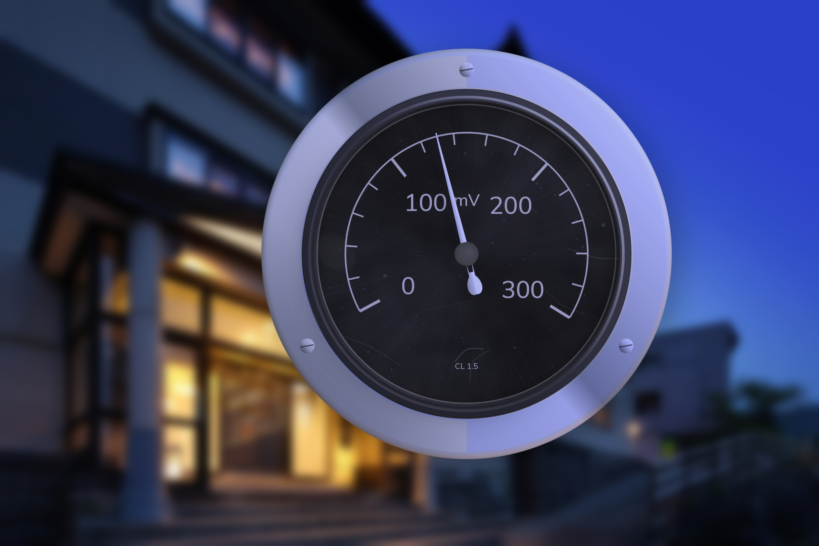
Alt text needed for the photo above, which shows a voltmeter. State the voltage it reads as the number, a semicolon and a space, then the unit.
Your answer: 130; mV
